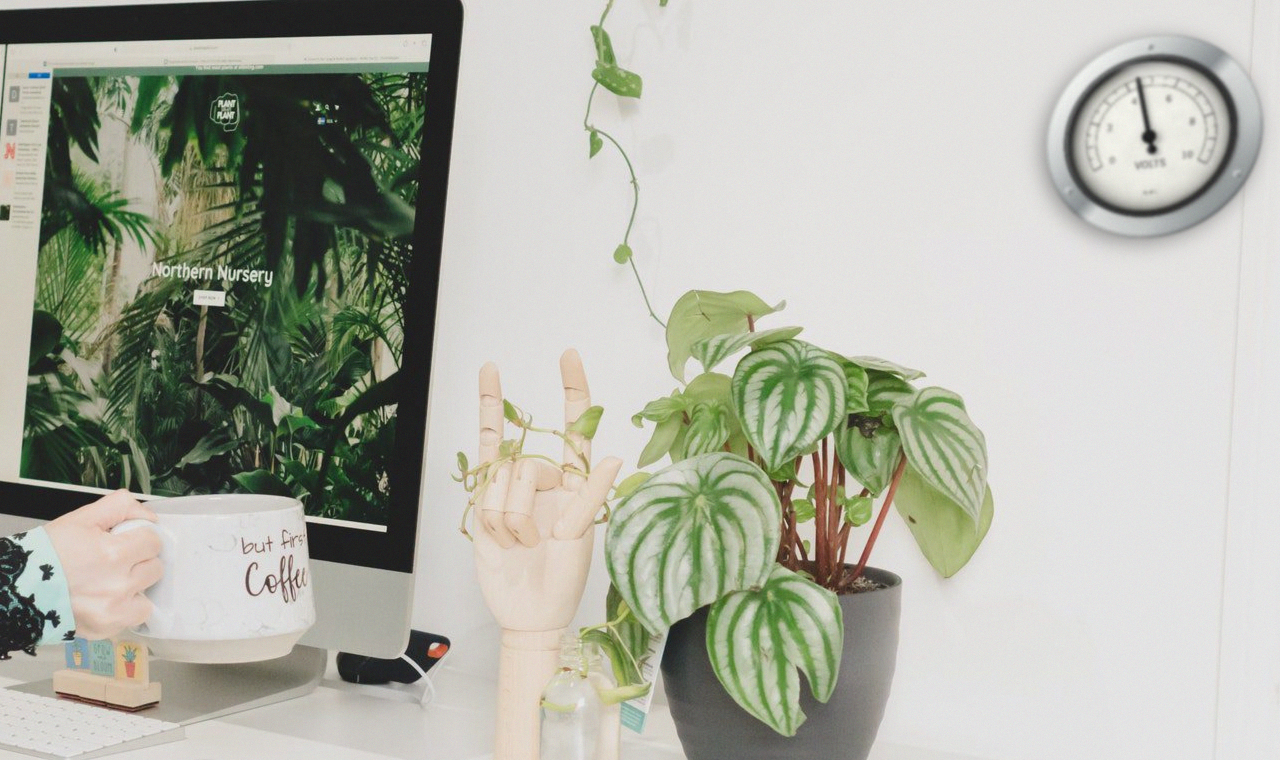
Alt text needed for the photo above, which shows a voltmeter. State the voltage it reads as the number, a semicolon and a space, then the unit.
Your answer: 4.5; V
